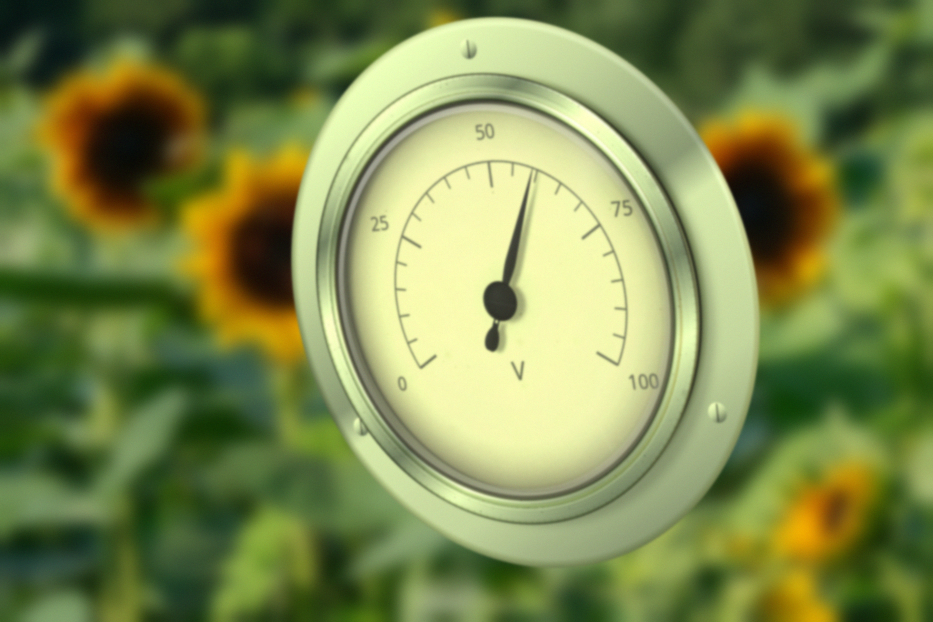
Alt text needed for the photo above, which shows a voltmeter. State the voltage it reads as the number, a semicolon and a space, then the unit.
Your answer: 60; V
